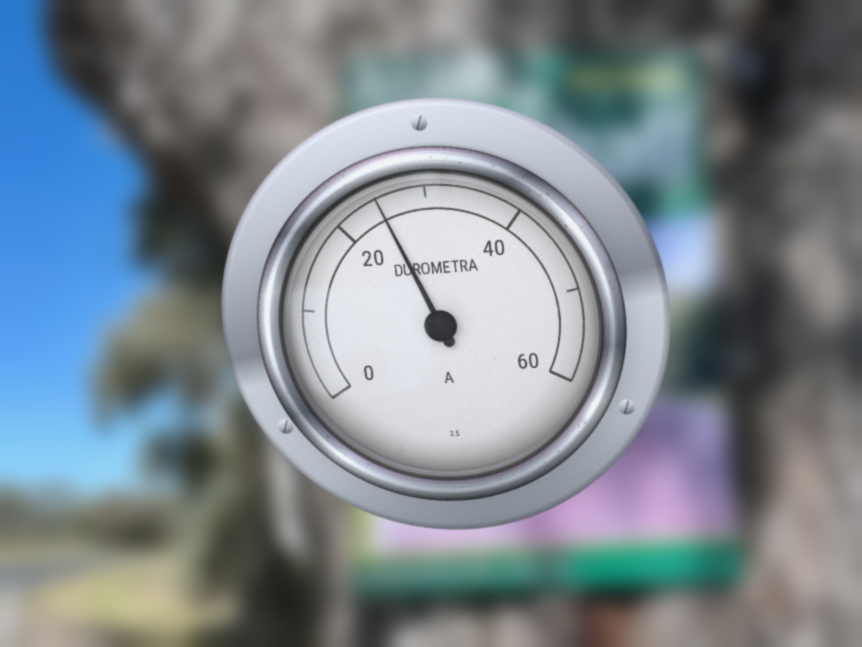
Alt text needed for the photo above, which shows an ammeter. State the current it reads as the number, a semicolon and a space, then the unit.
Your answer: 25; A
